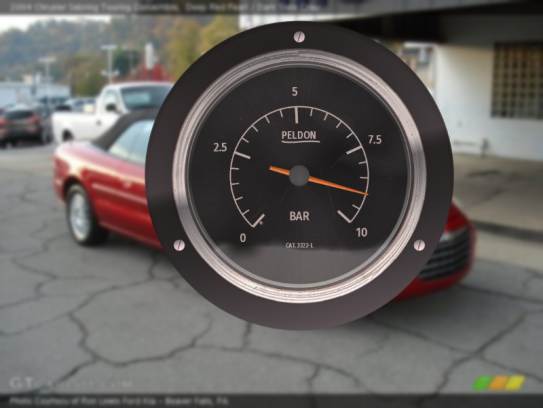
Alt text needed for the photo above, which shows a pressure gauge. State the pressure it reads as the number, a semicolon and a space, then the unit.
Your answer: 9; bar
